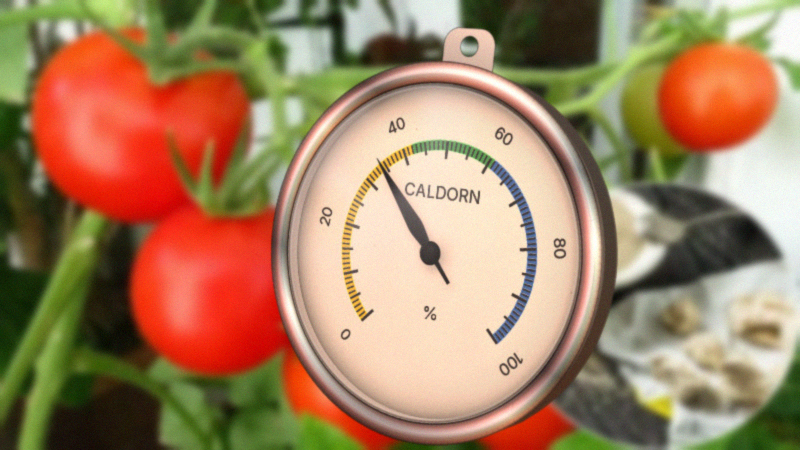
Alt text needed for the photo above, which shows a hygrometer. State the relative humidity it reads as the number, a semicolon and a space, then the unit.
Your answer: 35; %
